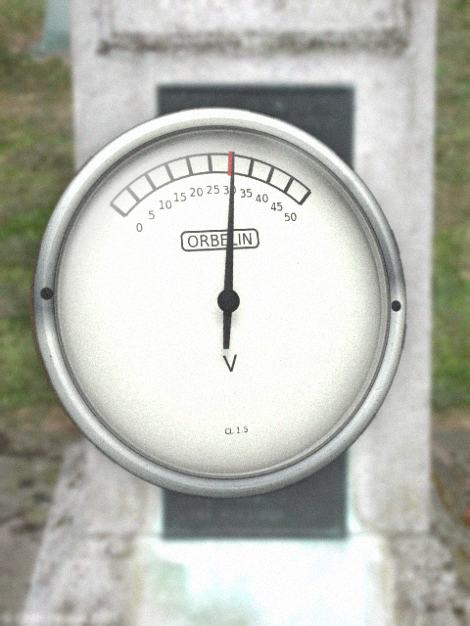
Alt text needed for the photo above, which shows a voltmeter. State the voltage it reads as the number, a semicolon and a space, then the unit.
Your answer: 30; V
